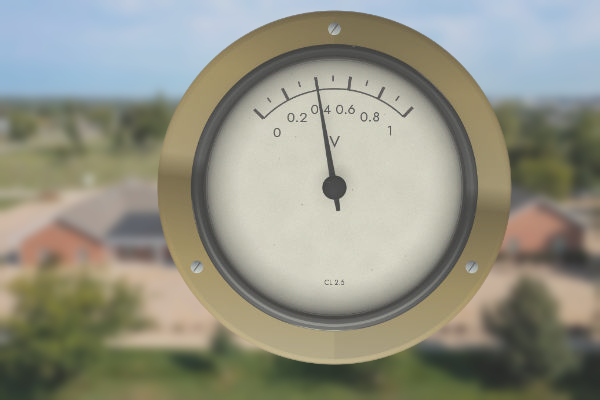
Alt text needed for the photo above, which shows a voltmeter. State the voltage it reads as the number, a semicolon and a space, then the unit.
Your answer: 0.4; V
